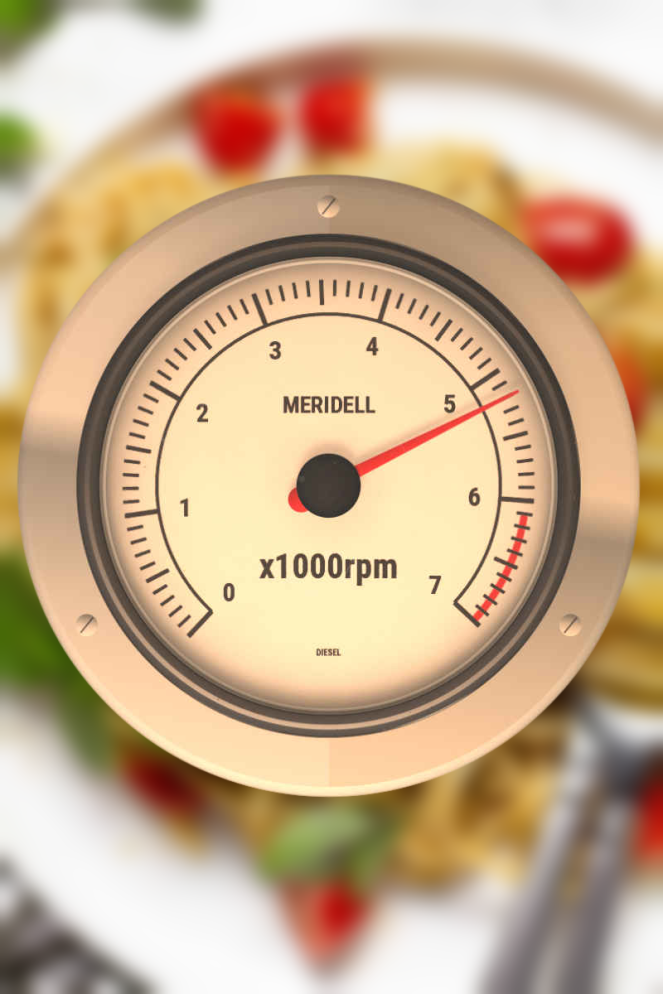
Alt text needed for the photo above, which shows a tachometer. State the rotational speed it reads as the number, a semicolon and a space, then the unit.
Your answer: 5200; rpm
